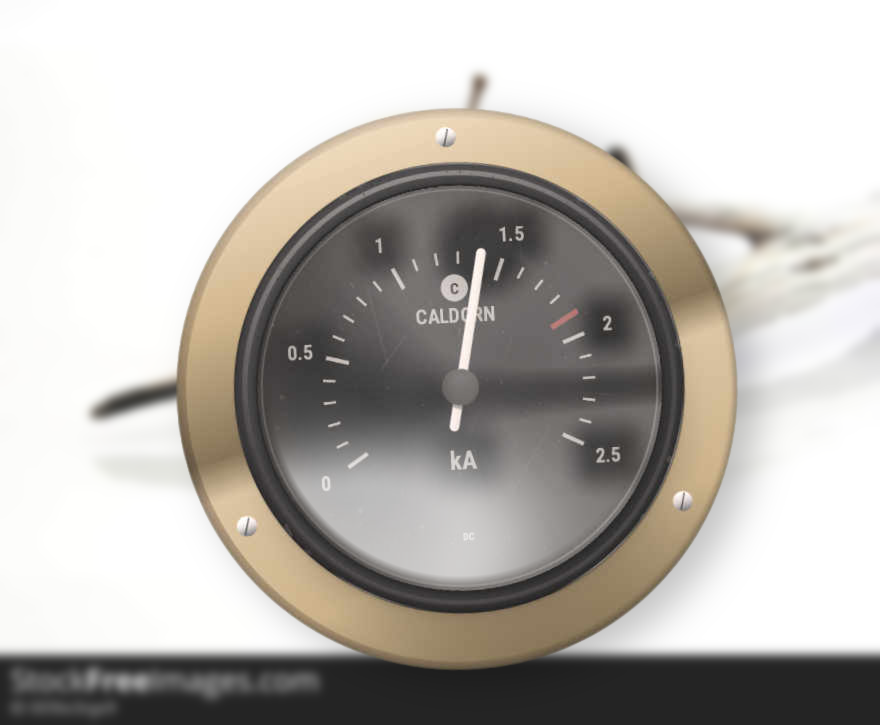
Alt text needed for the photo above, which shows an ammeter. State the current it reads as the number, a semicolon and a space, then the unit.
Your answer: 1.4; kA
